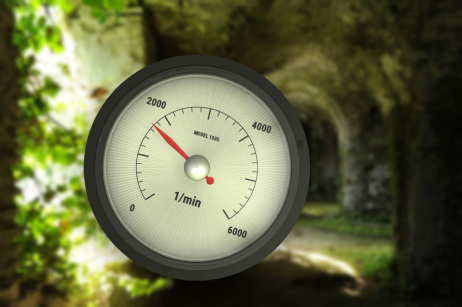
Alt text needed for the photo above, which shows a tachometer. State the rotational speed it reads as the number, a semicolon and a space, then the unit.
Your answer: 1700; rpm
